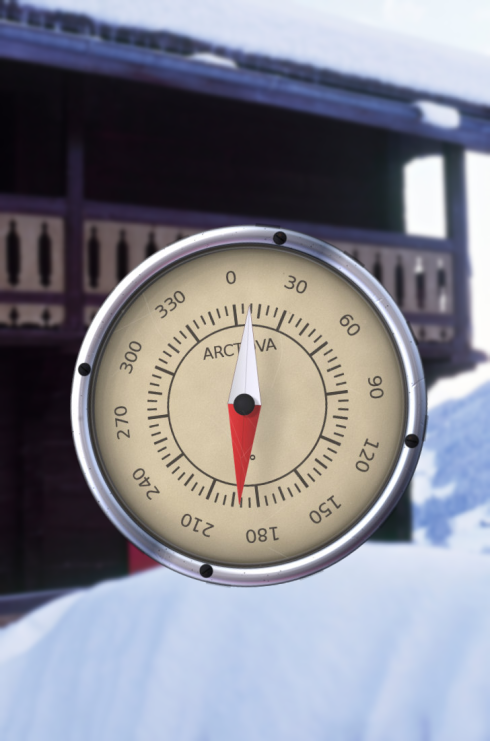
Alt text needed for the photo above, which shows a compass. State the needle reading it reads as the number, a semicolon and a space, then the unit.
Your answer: 190; °
